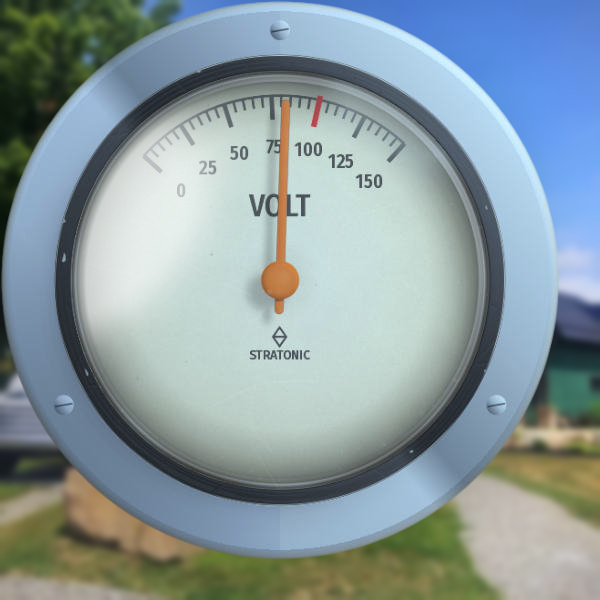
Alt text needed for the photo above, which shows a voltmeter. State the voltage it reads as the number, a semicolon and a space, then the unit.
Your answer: 82.5; V
